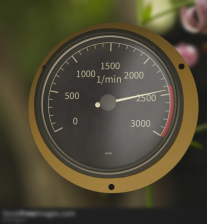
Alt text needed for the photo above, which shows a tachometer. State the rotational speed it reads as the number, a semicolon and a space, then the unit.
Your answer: 2450; rpm
